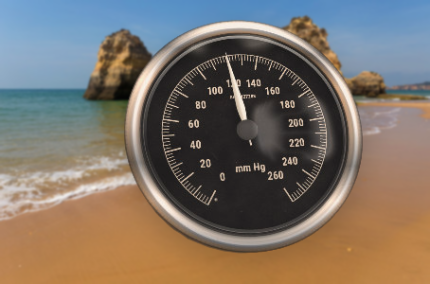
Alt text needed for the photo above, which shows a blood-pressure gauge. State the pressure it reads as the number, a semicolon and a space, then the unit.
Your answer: 120; mmHg
